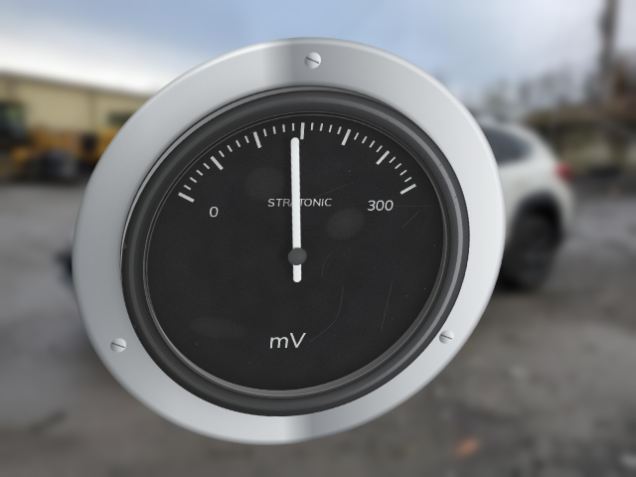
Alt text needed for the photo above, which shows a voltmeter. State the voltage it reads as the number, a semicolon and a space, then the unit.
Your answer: 140; mV
